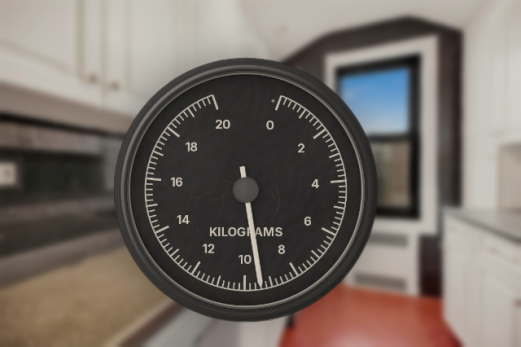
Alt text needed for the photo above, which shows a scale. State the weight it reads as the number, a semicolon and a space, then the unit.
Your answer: 9.4; kg
